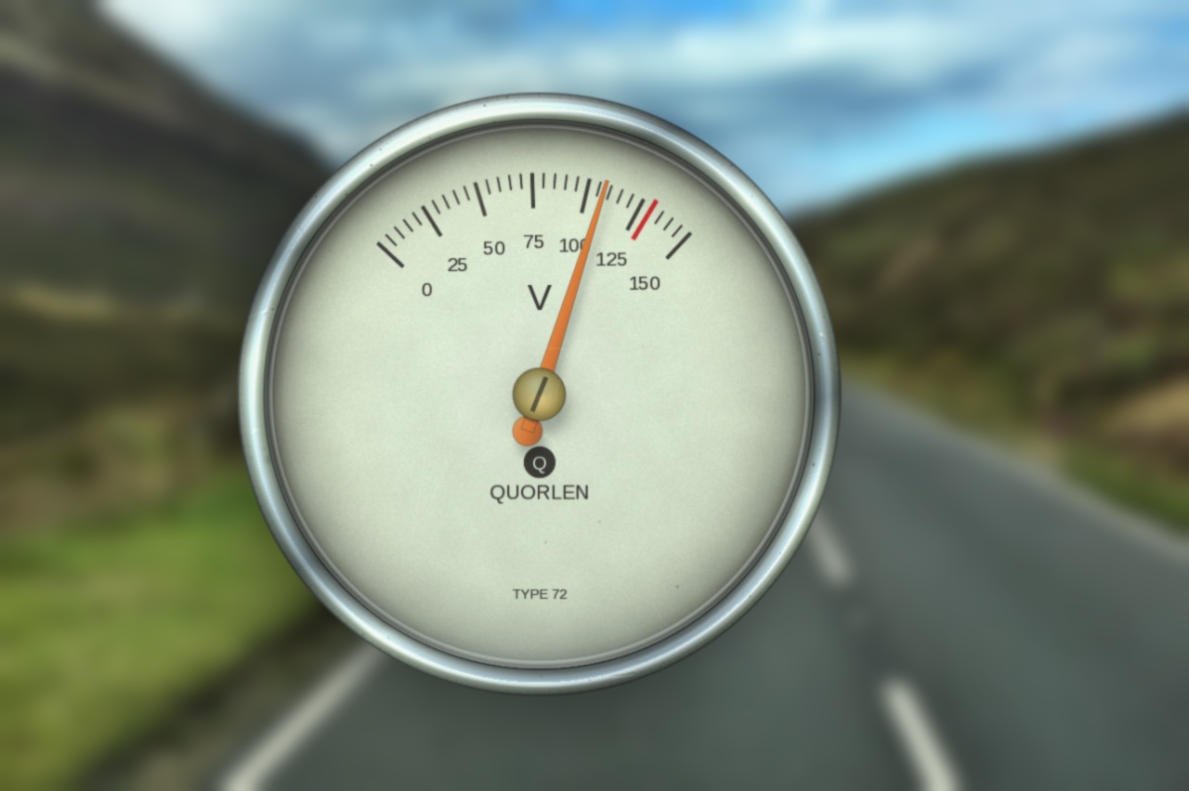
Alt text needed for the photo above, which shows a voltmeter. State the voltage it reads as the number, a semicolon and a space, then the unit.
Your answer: 107.5; V
